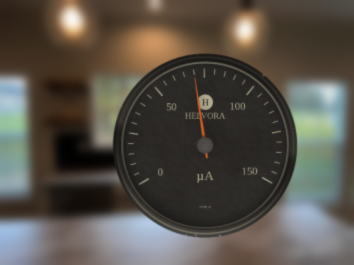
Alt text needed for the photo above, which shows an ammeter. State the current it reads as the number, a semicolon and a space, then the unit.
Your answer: 70; µA
